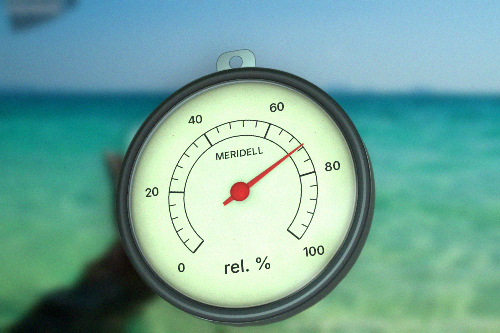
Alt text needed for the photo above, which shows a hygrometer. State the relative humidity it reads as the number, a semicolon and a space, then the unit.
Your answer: 72; %
